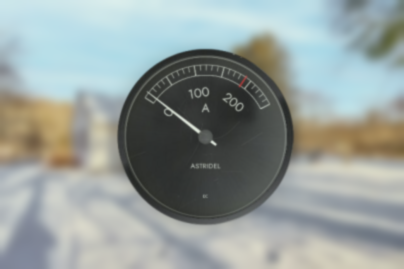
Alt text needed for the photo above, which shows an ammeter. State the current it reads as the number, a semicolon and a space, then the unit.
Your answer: 10; A
